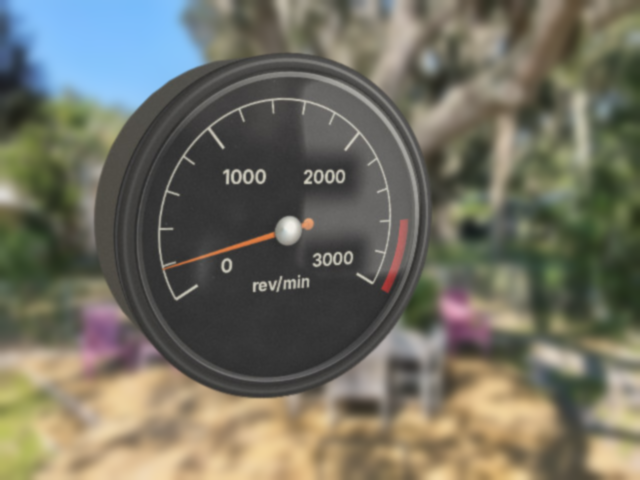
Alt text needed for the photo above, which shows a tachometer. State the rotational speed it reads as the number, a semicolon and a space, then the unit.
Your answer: 200; rpm
